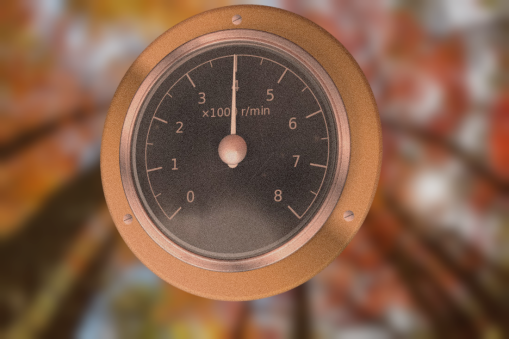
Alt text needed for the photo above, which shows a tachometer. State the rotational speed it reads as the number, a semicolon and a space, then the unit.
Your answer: 4000; rpm
